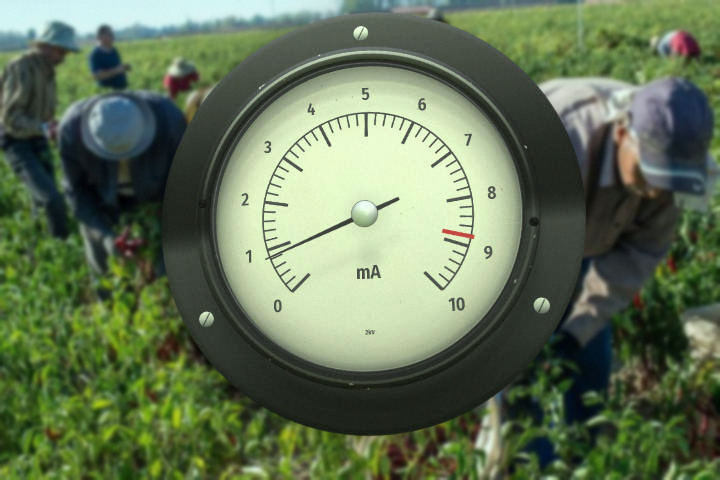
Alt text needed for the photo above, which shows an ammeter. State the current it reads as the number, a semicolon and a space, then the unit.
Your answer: 0.8; mA
